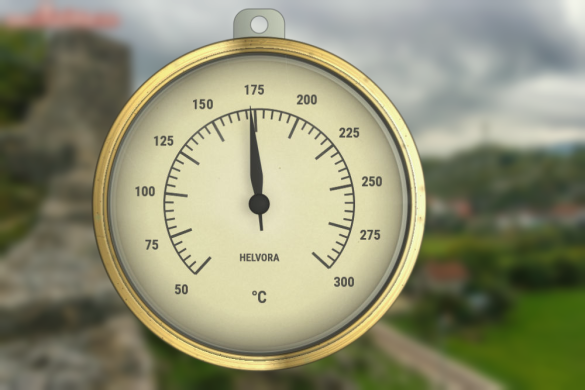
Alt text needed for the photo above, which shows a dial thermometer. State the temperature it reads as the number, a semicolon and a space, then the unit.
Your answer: 172.5; °C
